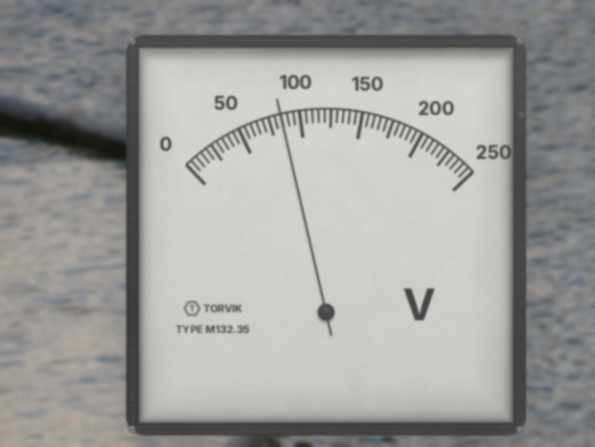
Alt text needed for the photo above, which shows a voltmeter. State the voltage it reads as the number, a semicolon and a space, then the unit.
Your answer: 85; V
